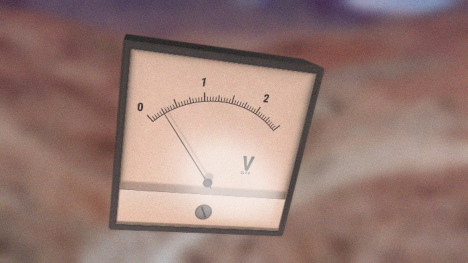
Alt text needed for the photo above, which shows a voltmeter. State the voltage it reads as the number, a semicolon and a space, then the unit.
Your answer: 0.25; V
